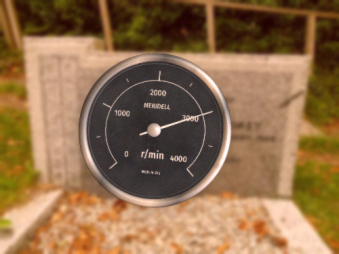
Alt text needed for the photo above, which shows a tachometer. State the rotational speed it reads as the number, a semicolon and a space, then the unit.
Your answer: 3000; rpm
